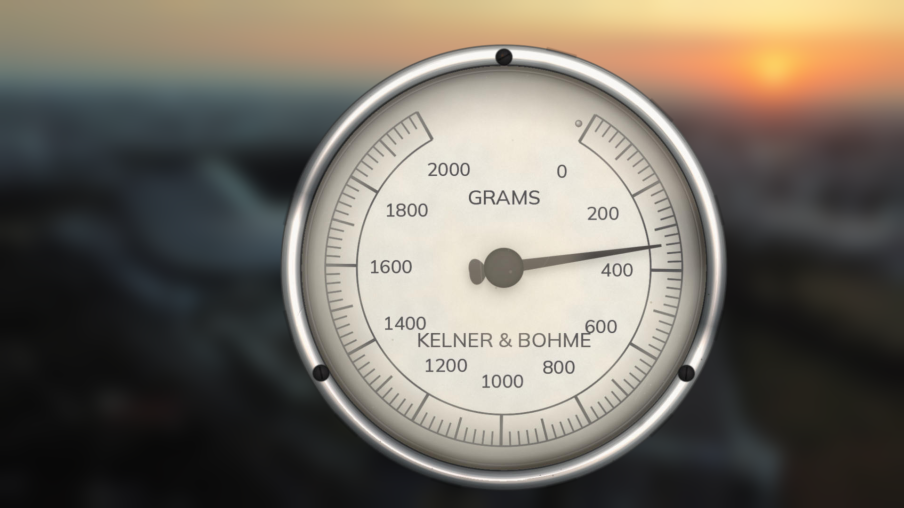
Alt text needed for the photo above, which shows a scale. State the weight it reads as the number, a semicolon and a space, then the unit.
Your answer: 340; g
